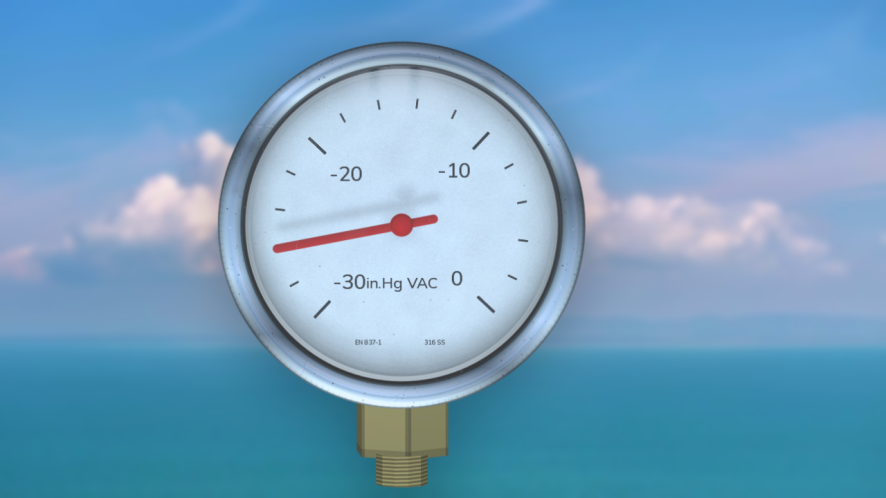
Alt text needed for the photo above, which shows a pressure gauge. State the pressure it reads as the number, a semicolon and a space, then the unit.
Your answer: -26; inHg
